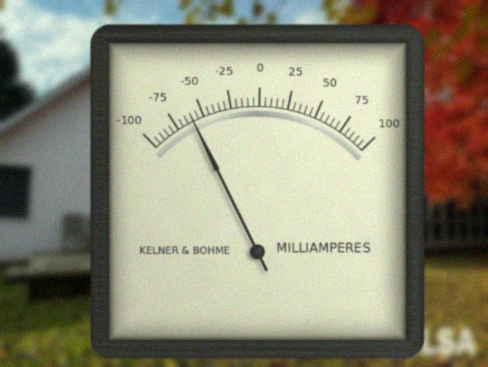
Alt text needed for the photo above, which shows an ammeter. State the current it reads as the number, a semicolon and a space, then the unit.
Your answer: -60; mA
